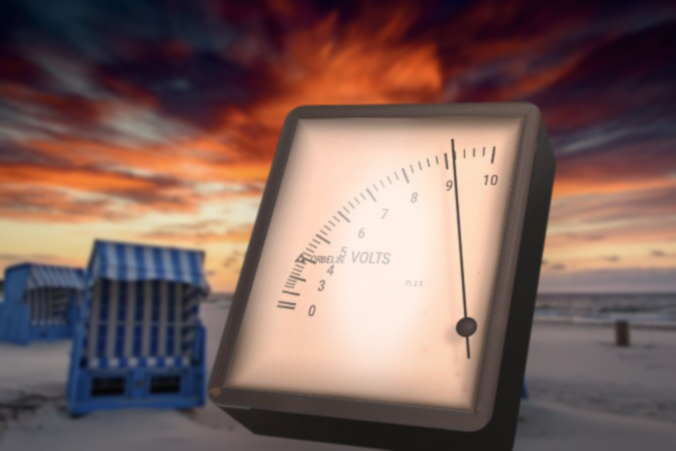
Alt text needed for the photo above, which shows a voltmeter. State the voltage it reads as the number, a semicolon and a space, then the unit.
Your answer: 9.2; V
